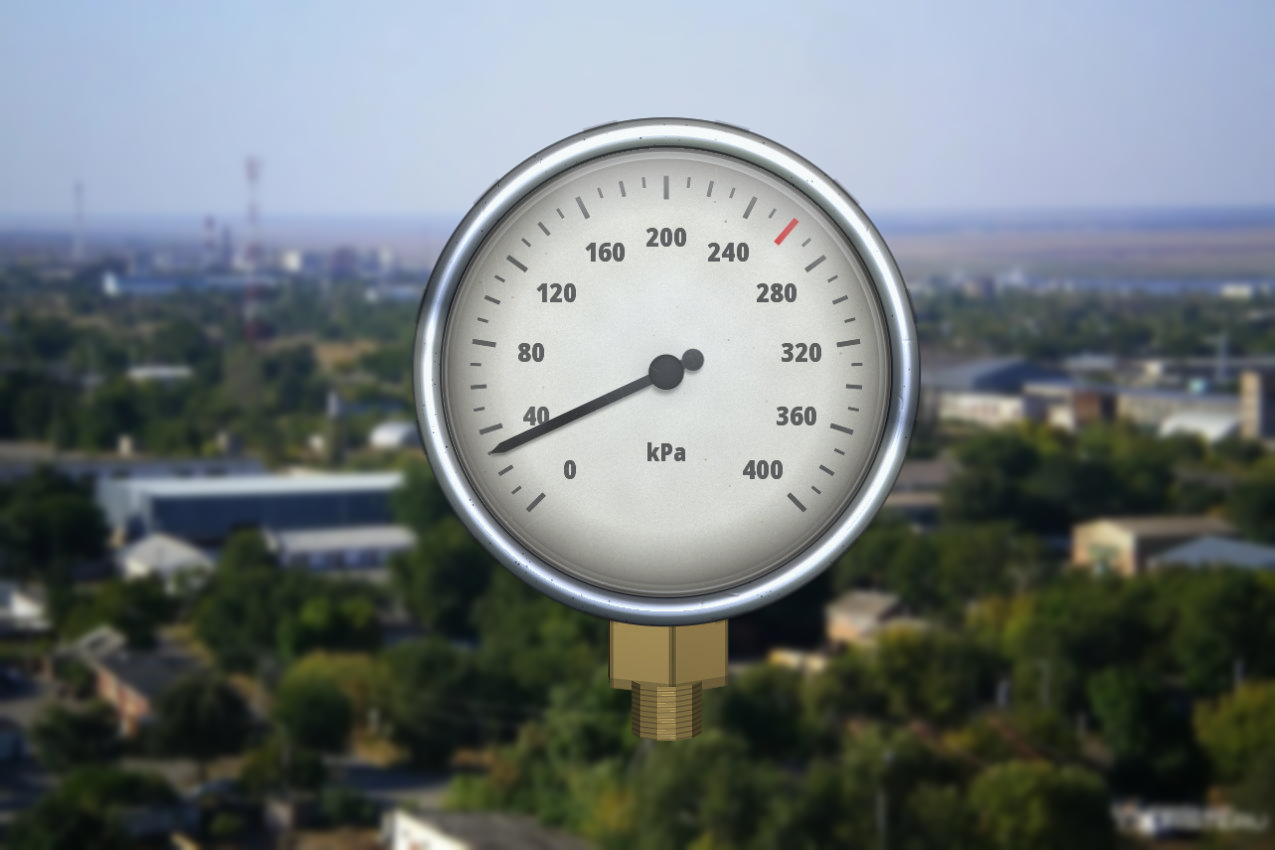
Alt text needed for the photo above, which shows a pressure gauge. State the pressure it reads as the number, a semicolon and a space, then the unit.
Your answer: 30; kPa
